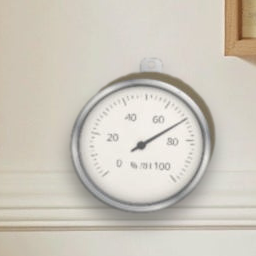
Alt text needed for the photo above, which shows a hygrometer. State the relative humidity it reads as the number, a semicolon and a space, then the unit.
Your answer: 70; %
